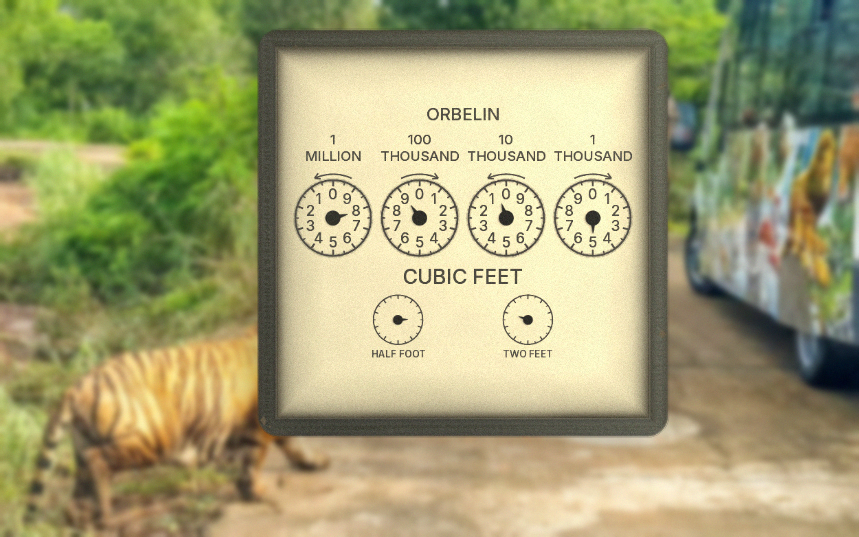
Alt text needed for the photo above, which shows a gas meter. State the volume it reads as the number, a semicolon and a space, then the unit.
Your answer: 790500; ft³
